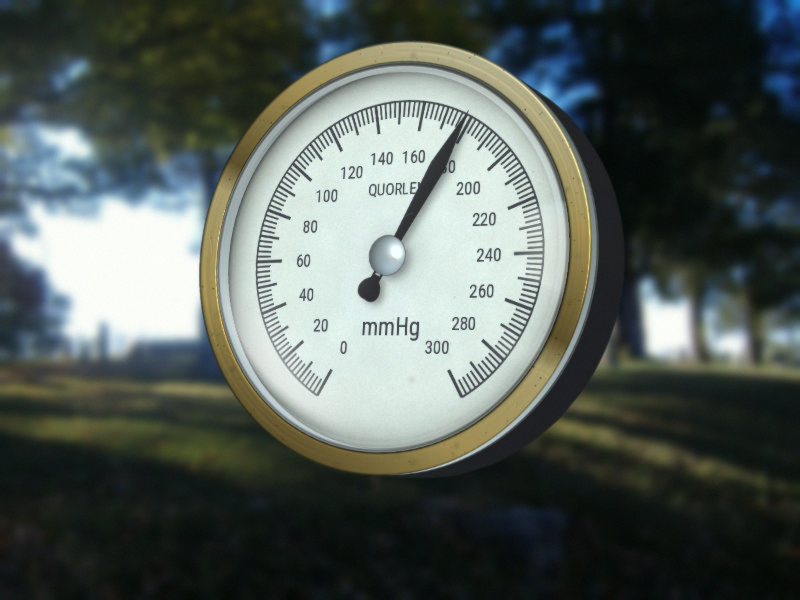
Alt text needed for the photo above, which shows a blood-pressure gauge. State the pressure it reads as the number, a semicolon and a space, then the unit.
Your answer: 180; mmHg
